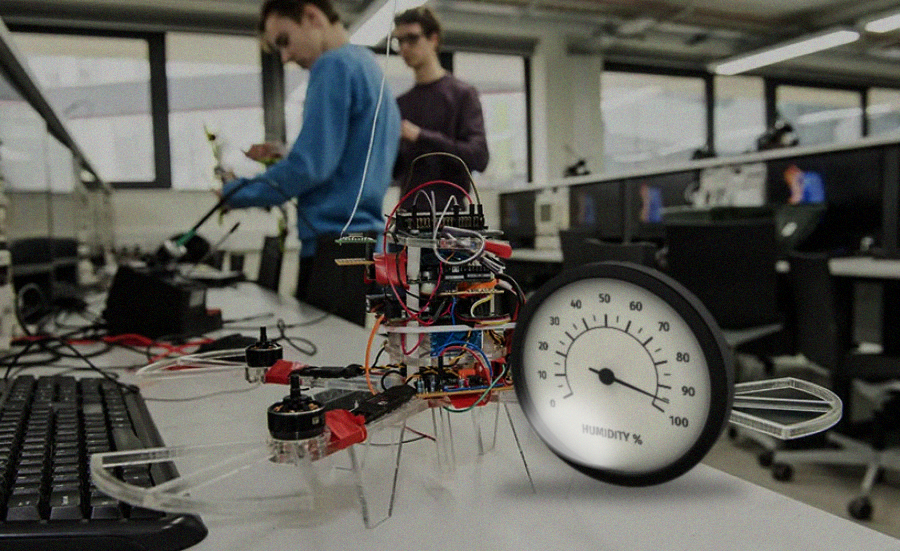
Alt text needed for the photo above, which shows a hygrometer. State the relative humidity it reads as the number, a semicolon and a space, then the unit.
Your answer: 95; %
